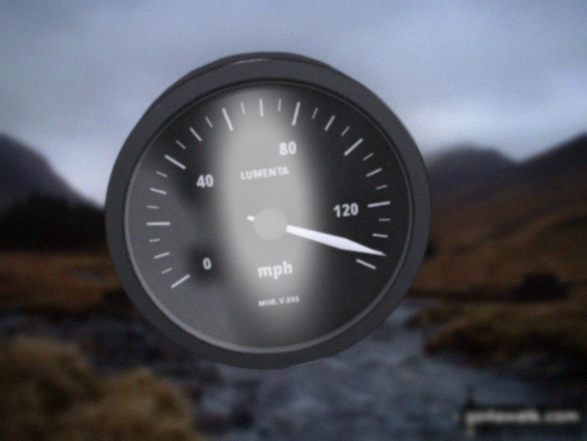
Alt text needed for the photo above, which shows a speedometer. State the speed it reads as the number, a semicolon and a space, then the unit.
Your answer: 135; mph
